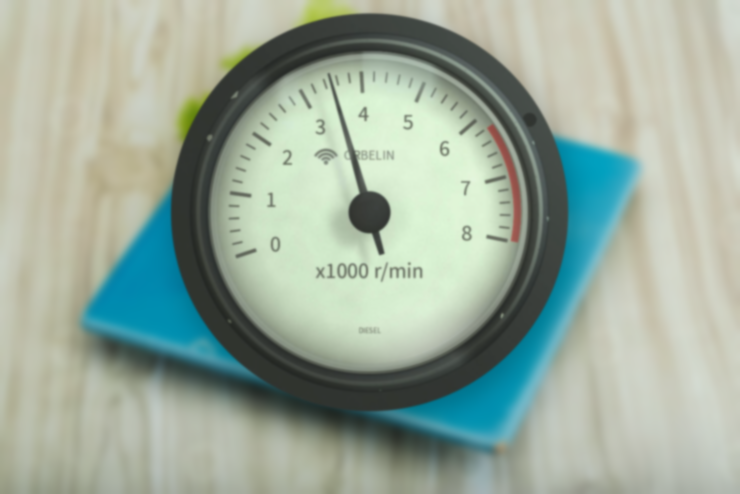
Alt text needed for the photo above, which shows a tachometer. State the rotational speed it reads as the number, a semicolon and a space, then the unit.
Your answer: 3500; rpm
